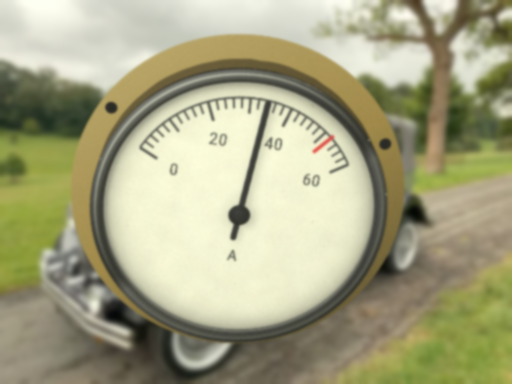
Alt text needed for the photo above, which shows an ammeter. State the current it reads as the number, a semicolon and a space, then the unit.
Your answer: 34; A
